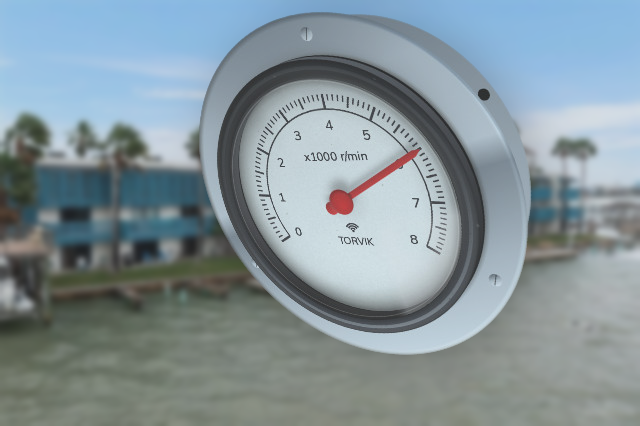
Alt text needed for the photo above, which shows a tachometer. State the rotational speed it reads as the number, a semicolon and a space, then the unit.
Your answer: 6000; rpm
